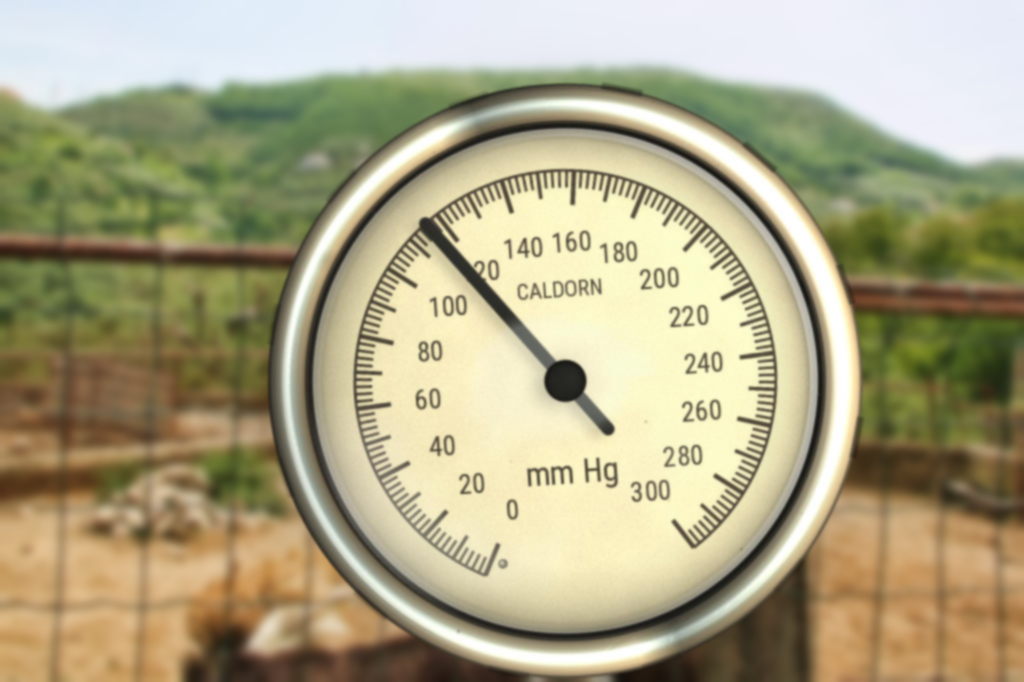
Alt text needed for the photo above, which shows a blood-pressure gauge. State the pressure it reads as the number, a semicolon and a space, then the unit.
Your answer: 116; mmHg
